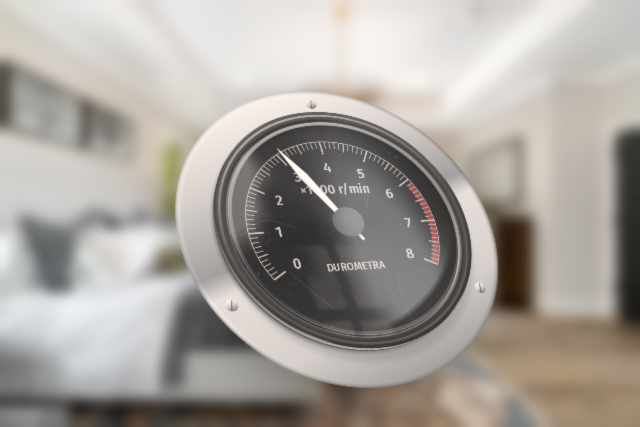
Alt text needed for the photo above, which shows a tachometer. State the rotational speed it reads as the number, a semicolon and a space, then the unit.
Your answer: 3000; rpm
